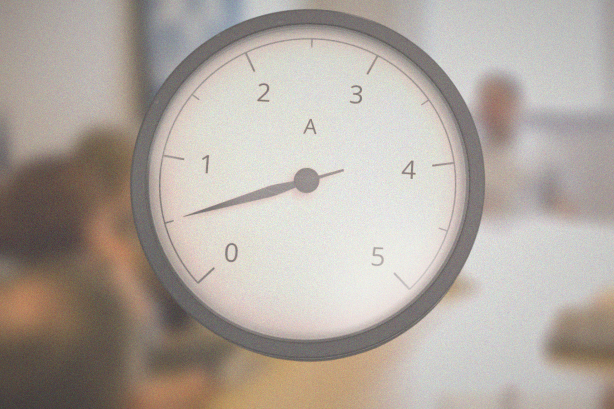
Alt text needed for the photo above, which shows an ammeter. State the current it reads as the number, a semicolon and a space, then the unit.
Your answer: 0.5; A
